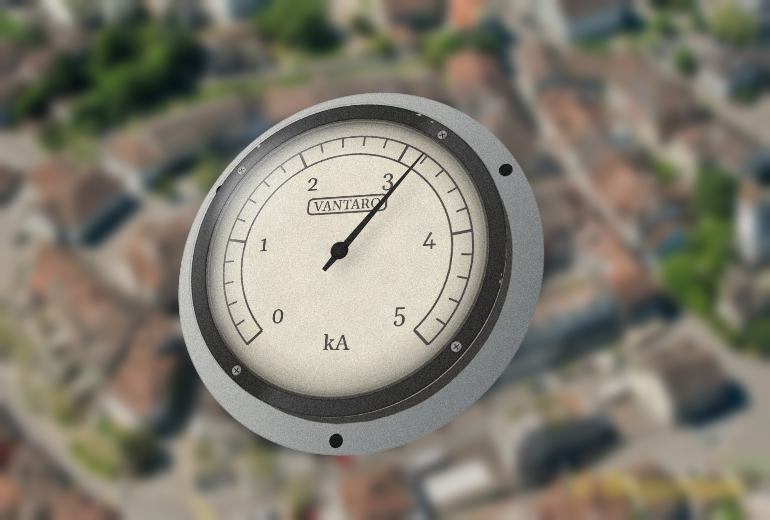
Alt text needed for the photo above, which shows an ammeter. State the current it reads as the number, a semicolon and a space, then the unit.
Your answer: 3.2; kA
